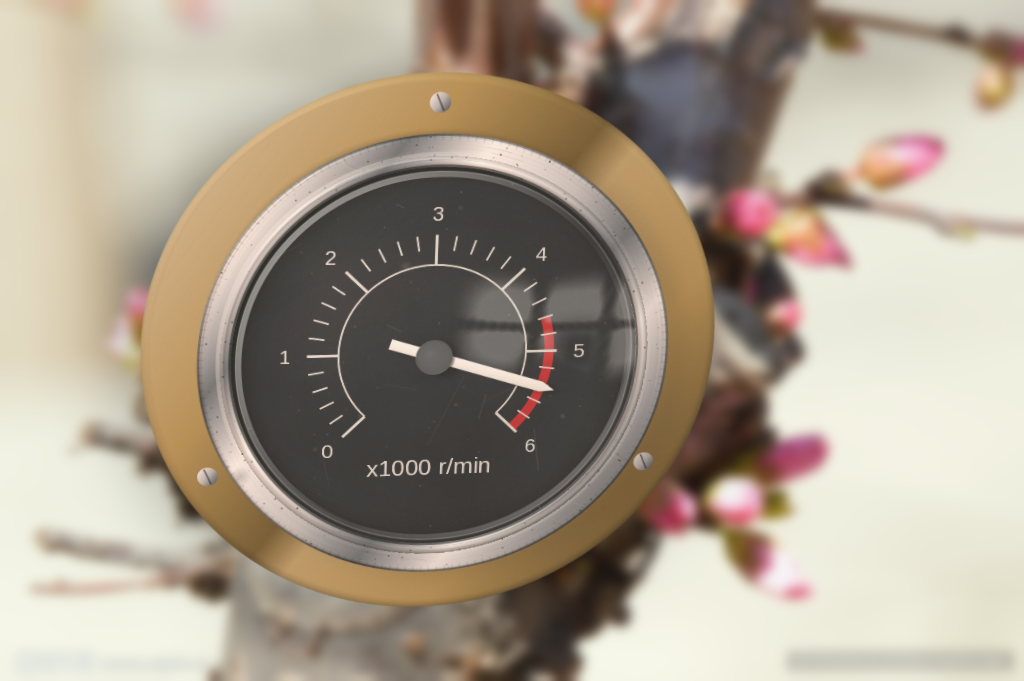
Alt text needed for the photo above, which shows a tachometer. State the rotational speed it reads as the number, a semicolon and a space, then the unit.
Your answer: 5400; rpm
